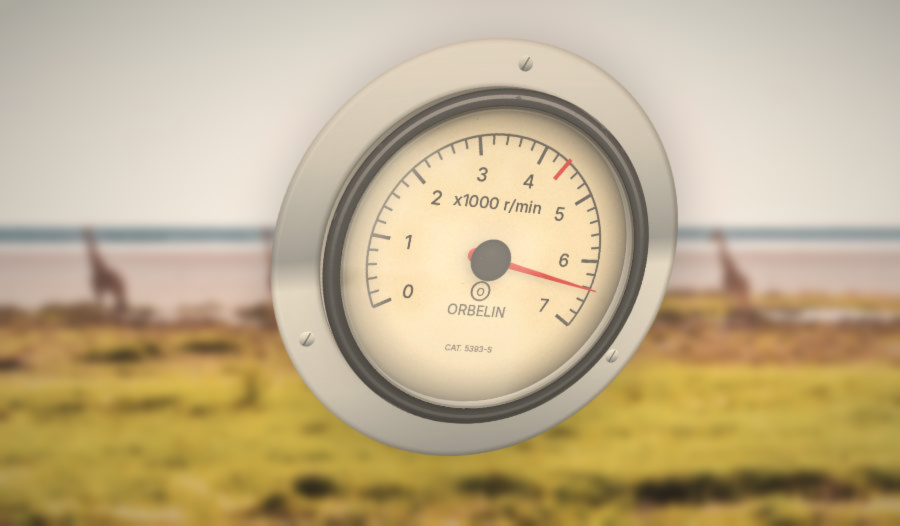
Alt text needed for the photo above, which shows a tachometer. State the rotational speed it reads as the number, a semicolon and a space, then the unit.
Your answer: 6400; rpm
